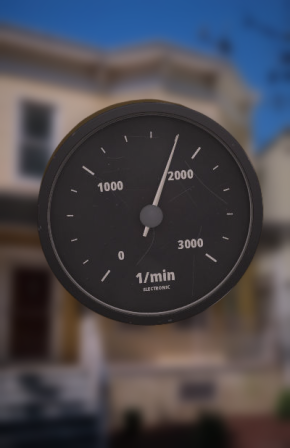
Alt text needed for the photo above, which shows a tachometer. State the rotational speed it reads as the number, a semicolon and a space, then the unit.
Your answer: 1800; rpm
